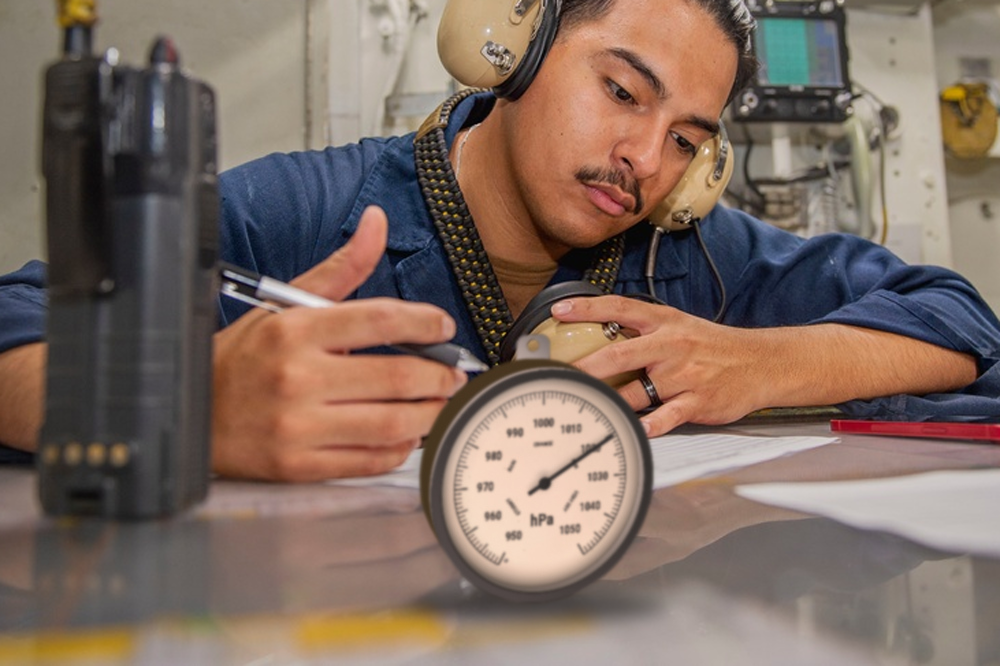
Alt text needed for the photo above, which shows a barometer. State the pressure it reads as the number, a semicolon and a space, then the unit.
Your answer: 1020; hPa
